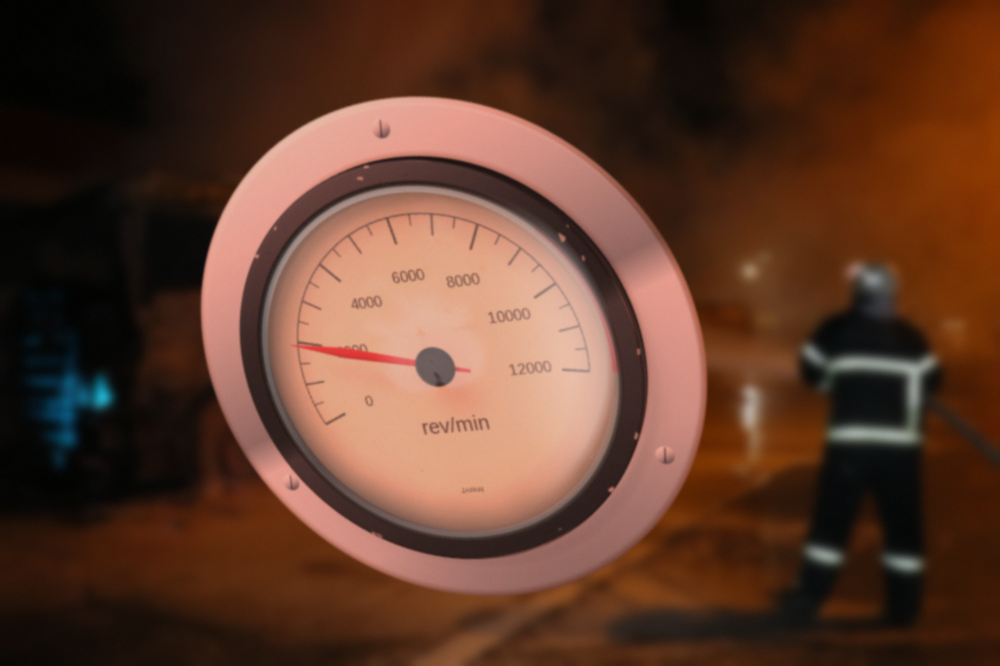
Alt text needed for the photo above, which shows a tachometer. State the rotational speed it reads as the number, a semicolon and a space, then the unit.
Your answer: 2000; rpm
